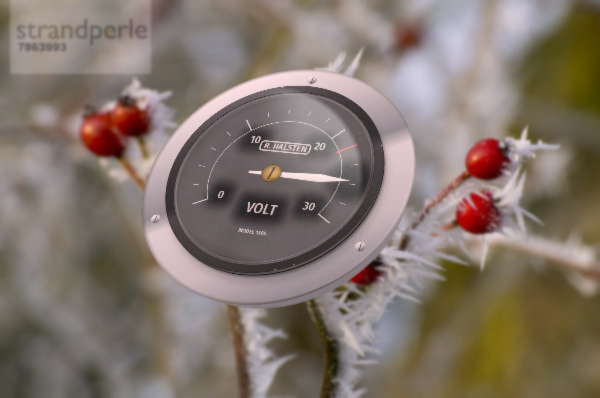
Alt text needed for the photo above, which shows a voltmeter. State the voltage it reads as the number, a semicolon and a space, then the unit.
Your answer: 26; V
